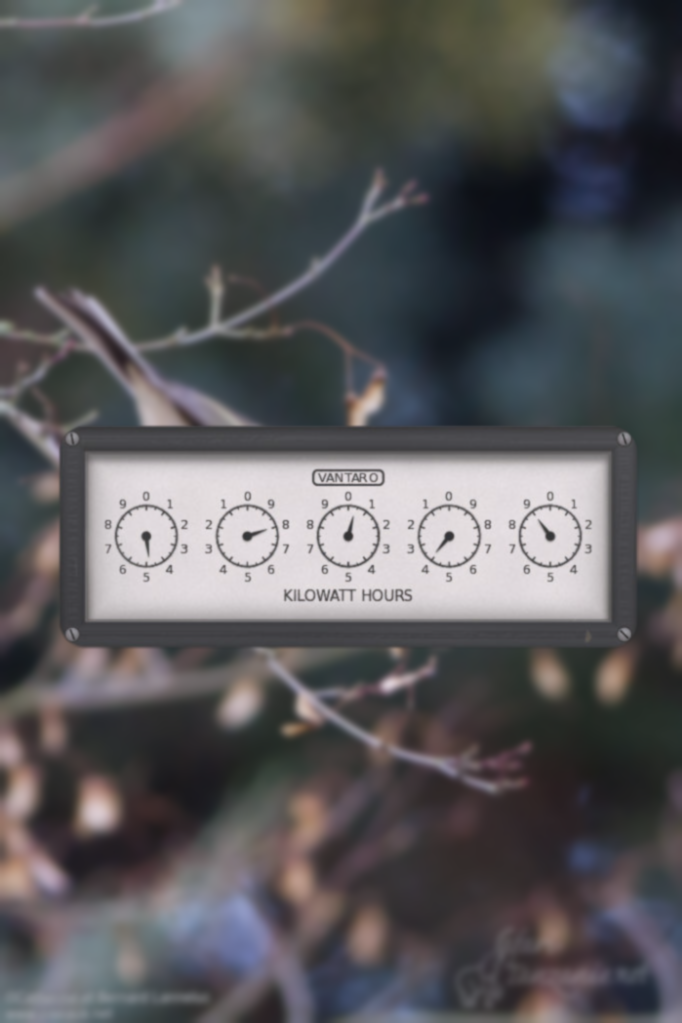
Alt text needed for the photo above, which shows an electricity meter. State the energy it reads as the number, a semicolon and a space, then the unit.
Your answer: 48039; kWh
